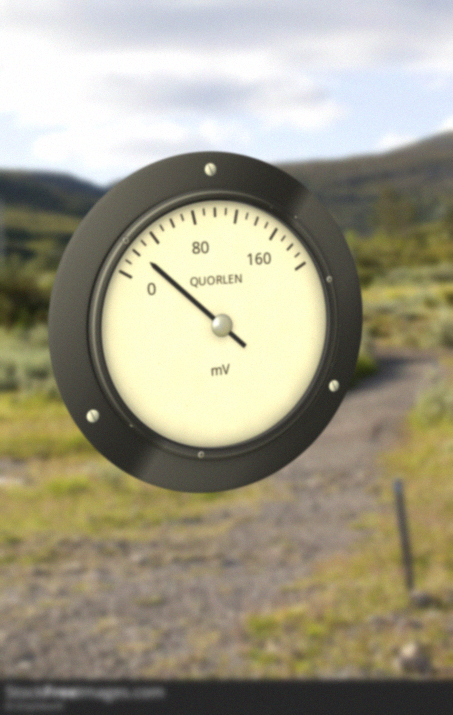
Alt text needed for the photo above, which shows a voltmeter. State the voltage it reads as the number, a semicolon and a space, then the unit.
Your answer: 20; mV
